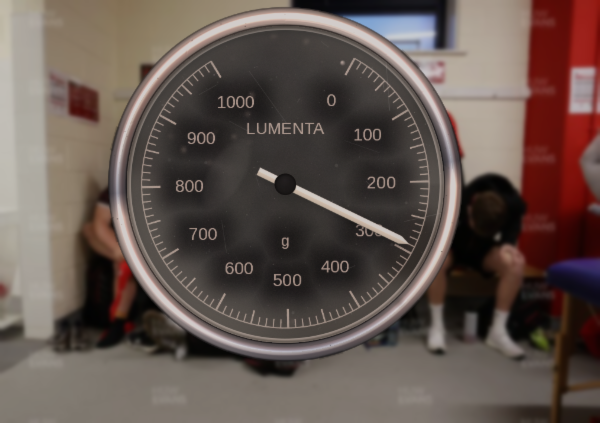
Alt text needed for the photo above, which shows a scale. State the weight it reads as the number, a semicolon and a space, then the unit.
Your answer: 290; g
